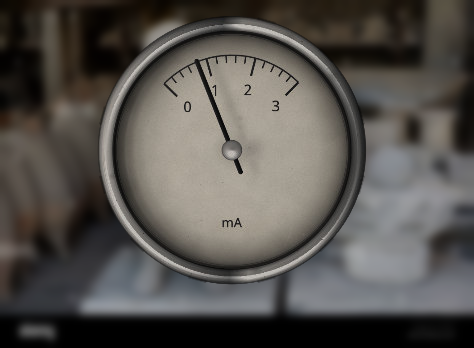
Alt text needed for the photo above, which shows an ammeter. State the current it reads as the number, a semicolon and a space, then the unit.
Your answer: 0.8; mA
